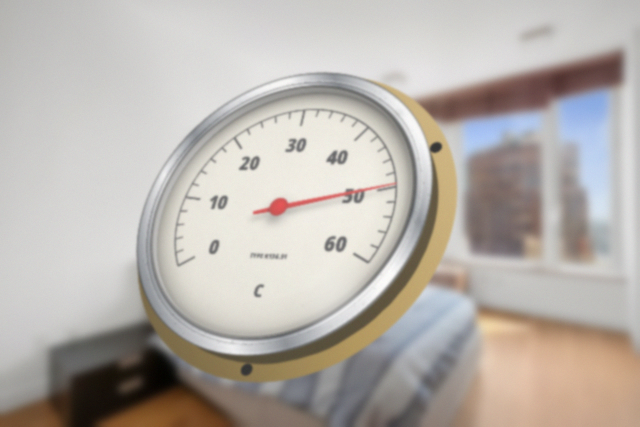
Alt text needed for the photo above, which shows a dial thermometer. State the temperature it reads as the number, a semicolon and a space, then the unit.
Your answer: 50; °C
